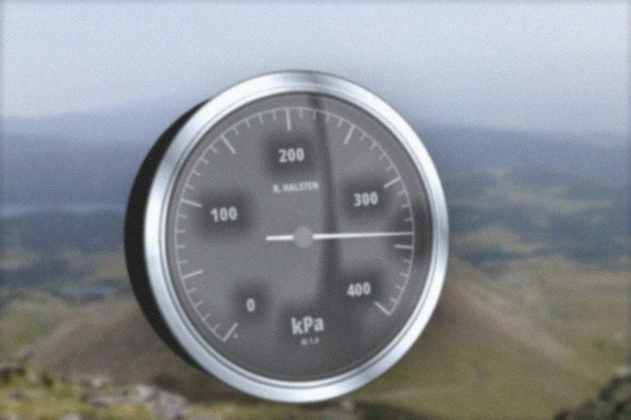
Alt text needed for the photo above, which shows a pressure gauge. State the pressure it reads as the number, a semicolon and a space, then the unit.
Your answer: 340; kPa
